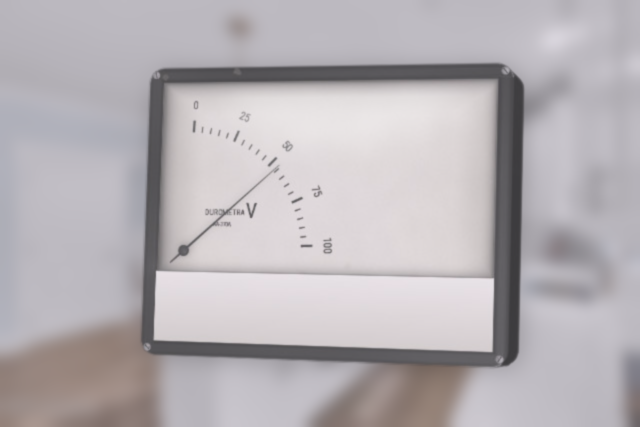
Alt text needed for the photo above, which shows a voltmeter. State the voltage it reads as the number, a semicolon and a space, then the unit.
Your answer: 55; V
